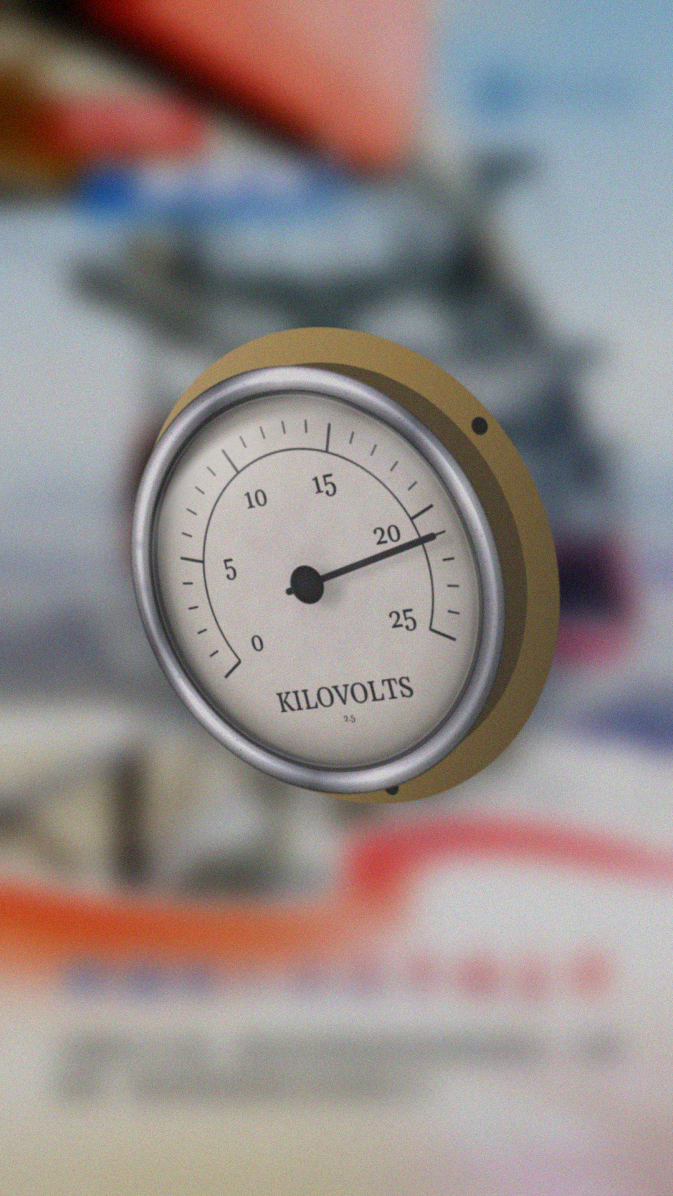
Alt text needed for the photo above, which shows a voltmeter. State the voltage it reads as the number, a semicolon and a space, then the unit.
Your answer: 21; kV
